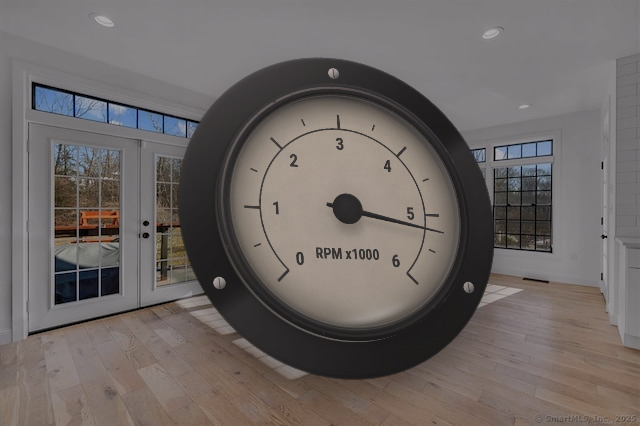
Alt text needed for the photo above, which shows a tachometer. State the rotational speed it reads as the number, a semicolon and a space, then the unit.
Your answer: 5250; rpm
